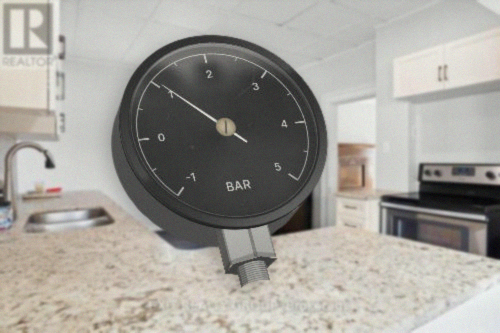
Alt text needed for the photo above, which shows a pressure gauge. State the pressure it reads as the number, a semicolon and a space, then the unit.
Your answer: 1; bar
